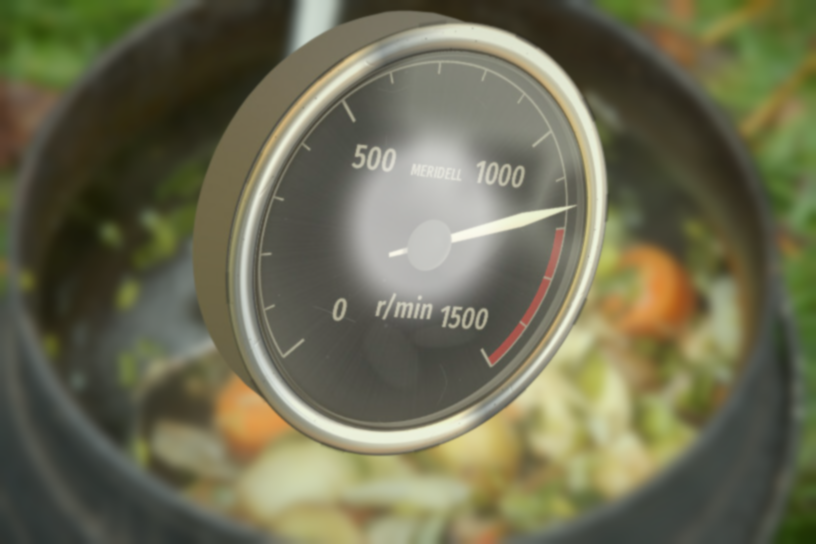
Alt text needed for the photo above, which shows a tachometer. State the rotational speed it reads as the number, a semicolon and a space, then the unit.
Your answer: 1150; rpm
